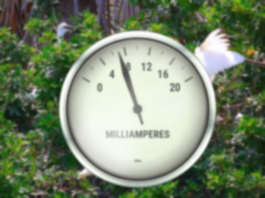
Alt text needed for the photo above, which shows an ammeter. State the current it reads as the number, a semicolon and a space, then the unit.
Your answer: 7; mA
